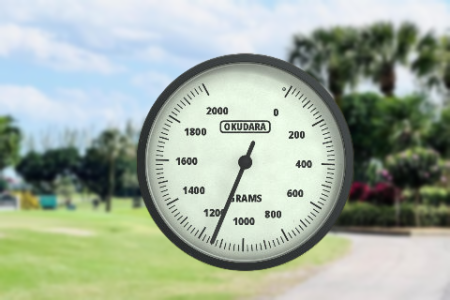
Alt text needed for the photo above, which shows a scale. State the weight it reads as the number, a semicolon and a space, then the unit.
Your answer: 1140; g
